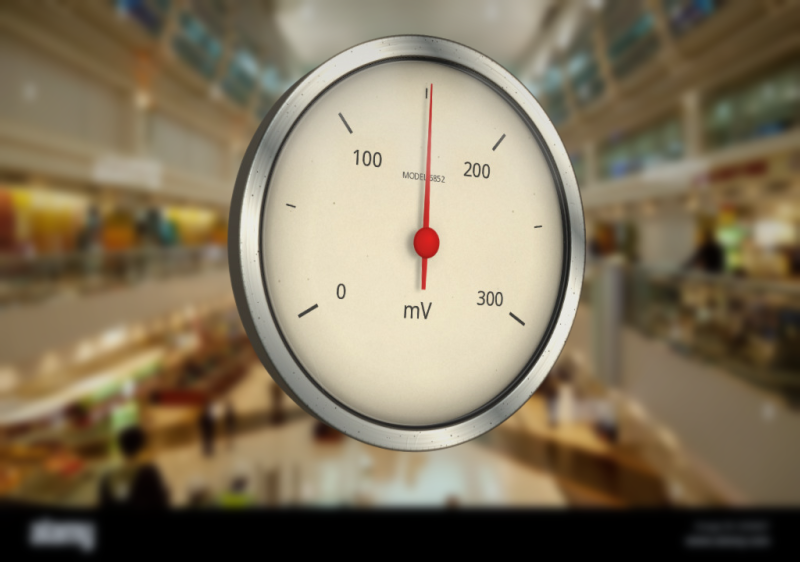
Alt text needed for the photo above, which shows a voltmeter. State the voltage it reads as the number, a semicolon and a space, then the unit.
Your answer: 150; mV
